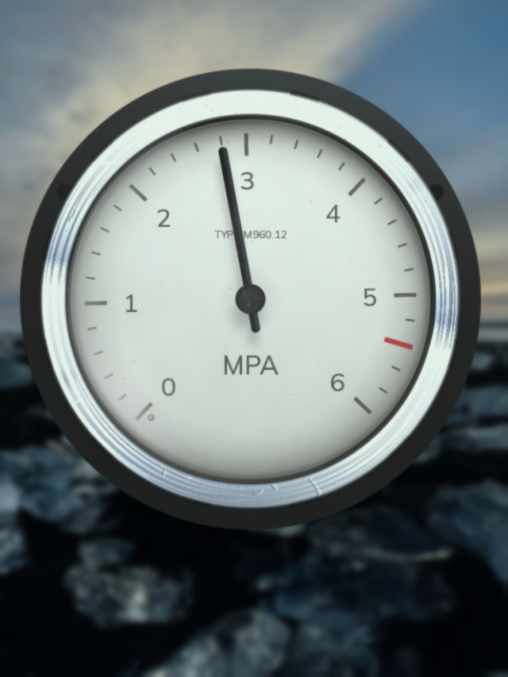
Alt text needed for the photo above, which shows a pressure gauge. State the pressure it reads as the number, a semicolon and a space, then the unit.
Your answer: 2.8; MPa
